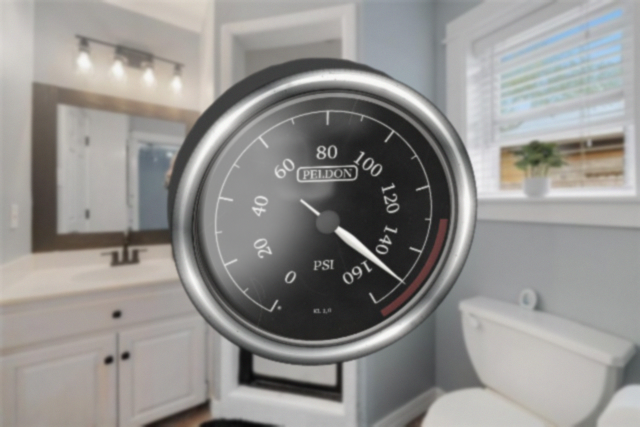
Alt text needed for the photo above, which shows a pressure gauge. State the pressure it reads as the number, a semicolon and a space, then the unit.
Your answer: 150; psi
